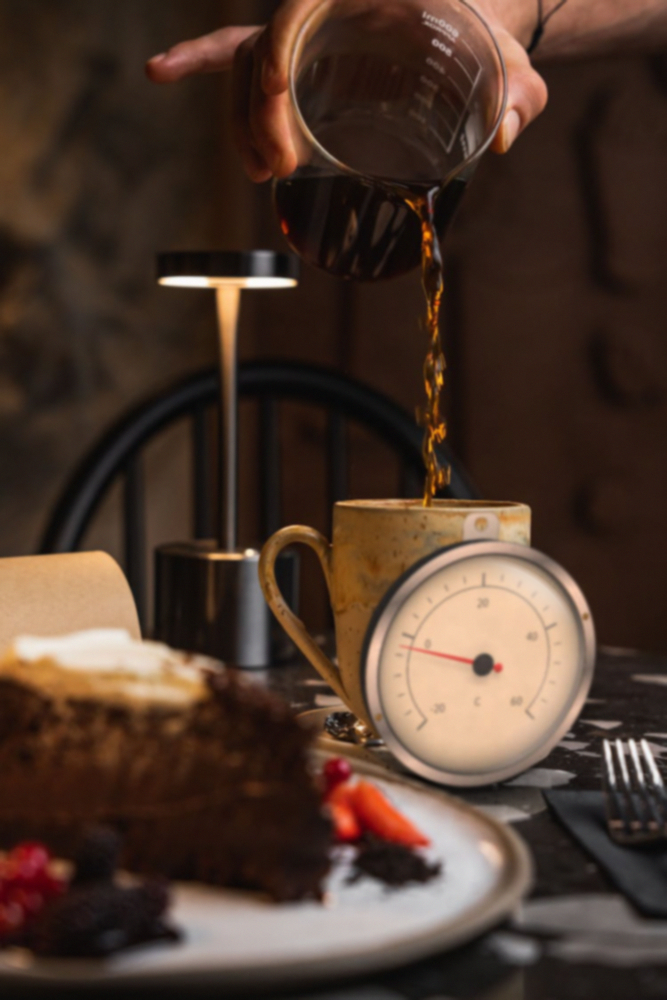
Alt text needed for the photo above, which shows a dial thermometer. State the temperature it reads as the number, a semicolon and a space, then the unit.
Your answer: -2; °C
